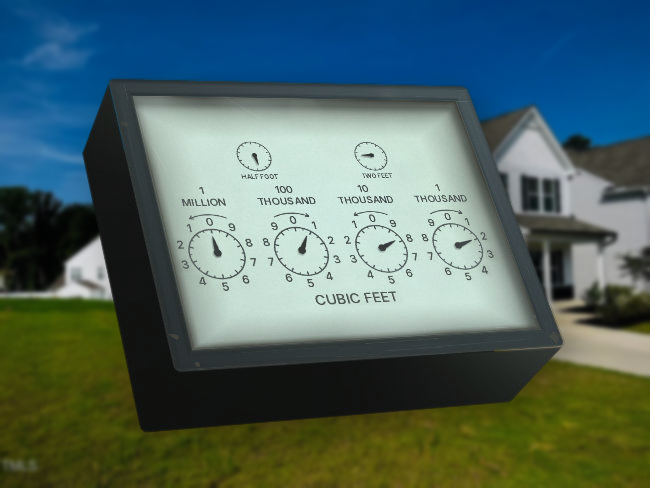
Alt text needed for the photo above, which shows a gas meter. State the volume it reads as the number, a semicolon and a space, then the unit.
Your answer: 8200; ft³
